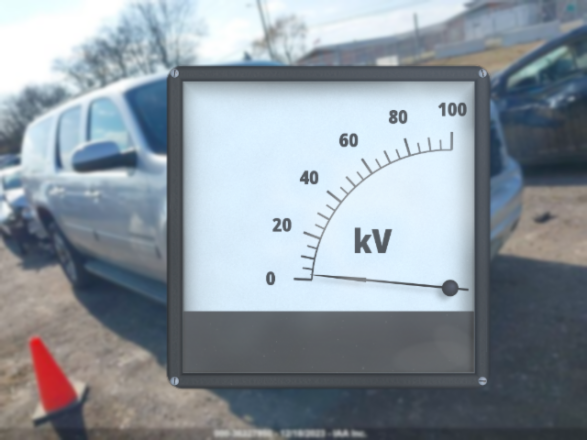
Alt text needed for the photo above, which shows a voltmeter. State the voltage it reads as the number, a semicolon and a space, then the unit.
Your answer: 2.5; kV
